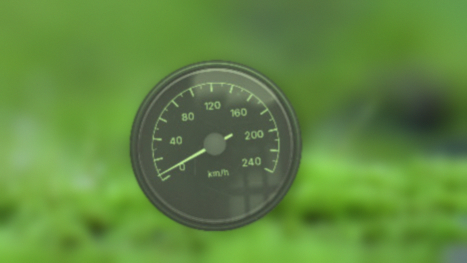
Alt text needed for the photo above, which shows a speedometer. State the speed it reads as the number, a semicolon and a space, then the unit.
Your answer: 5; km/h
